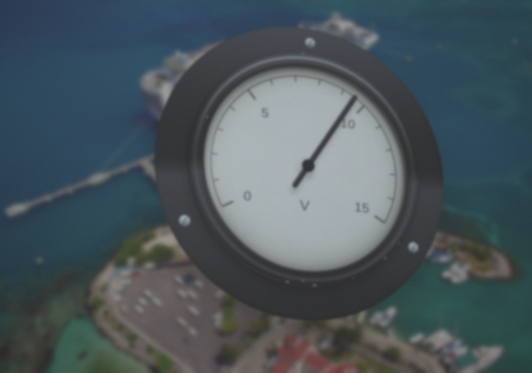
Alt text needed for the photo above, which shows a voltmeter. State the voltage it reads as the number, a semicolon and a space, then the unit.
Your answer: 9.5; V
